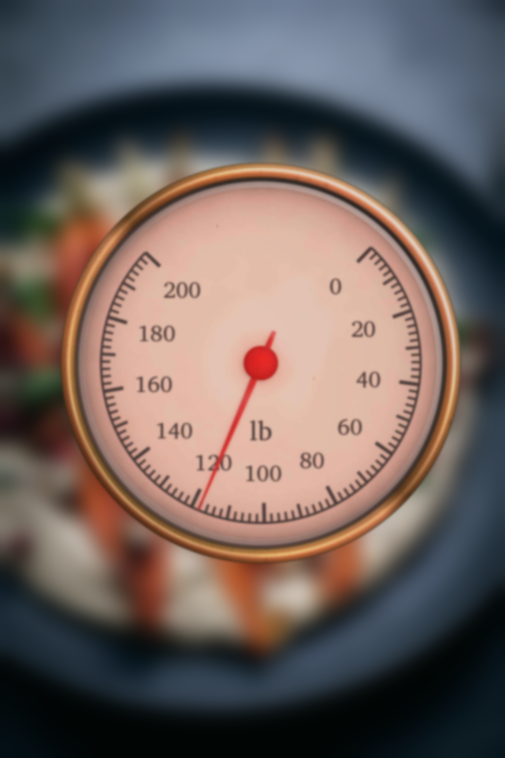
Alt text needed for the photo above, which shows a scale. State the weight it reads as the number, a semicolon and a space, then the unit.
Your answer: 118; lb
